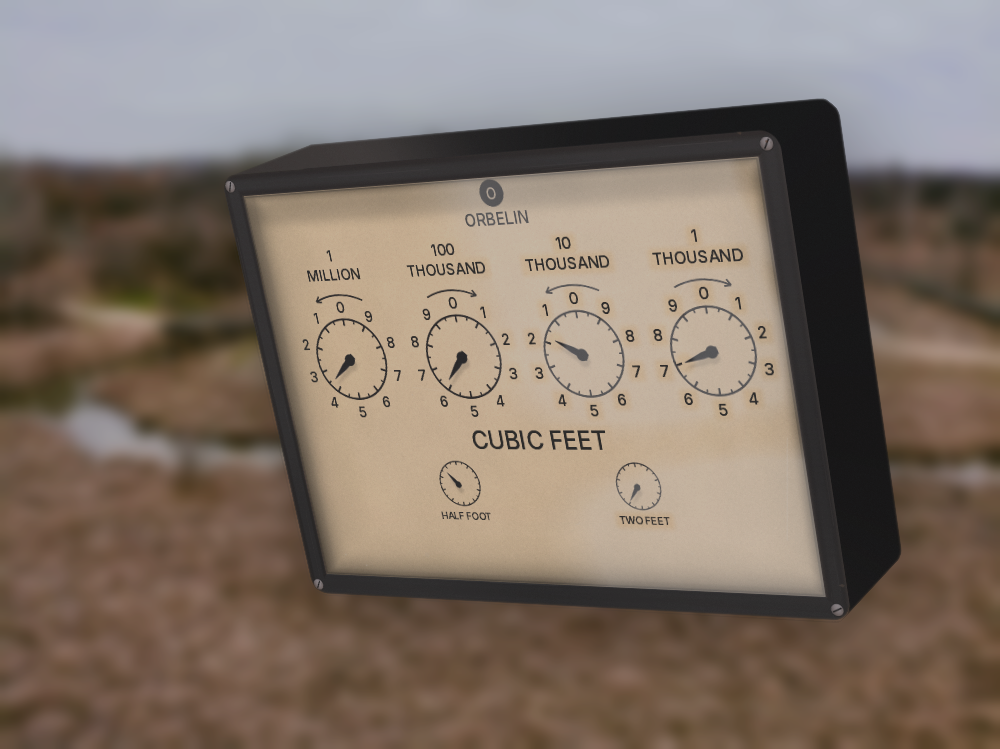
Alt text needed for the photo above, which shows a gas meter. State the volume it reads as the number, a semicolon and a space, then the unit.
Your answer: 361700; ft³
